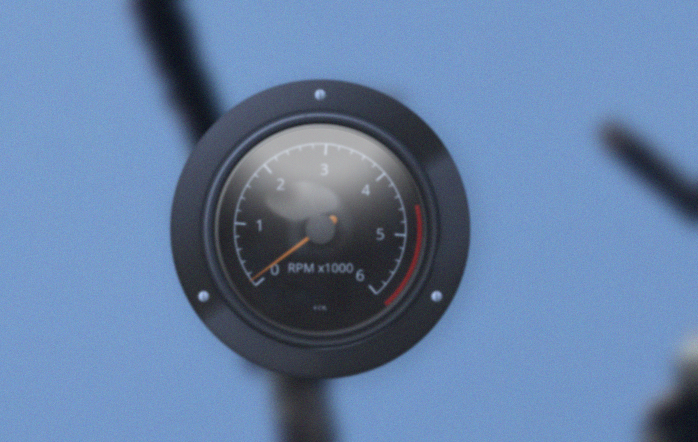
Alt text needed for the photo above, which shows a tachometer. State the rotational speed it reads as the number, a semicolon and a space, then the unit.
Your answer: 100; rpm
